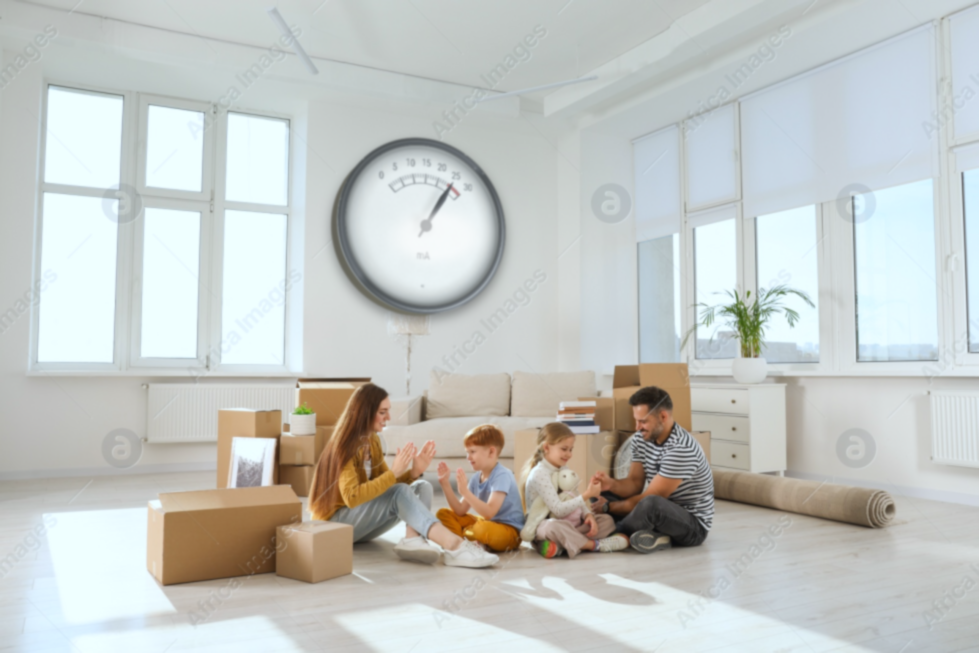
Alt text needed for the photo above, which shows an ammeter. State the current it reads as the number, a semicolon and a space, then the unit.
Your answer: 25; mA
